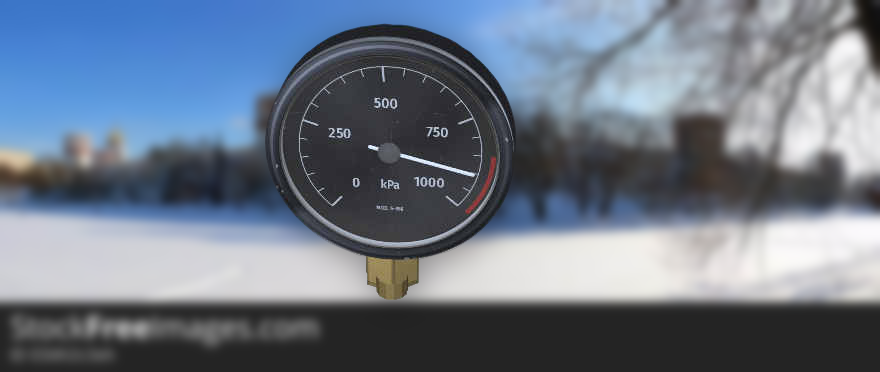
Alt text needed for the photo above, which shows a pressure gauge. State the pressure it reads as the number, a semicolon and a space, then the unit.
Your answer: 900; kPa
